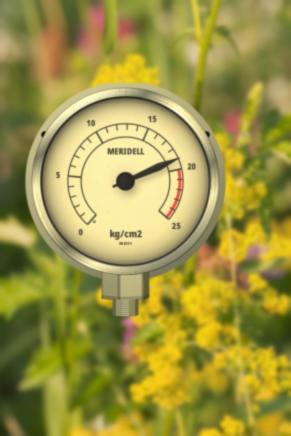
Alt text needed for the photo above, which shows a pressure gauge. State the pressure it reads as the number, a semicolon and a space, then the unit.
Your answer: 19; kg/cm²
